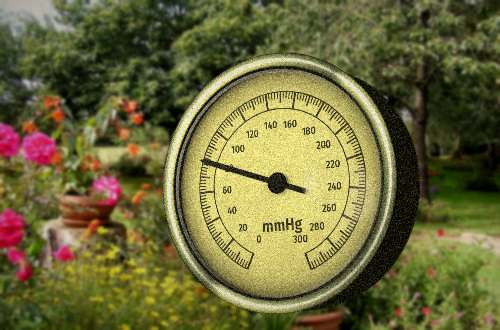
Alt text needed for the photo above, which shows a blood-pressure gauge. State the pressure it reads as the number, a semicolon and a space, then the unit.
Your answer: 80; mmHg
